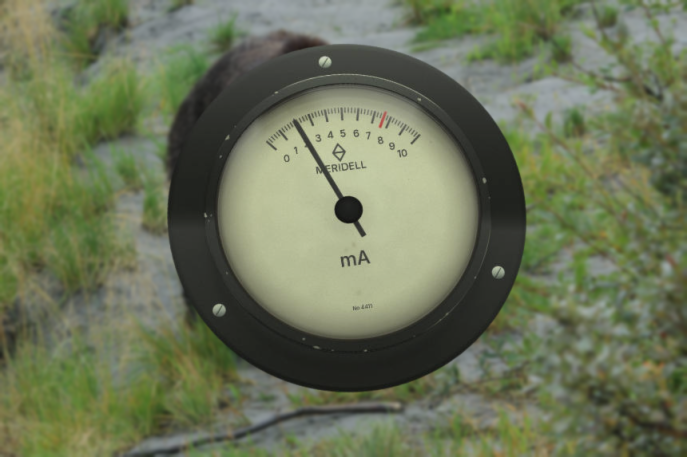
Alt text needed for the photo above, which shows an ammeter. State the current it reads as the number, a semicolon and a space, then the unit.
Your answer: 2; mA
